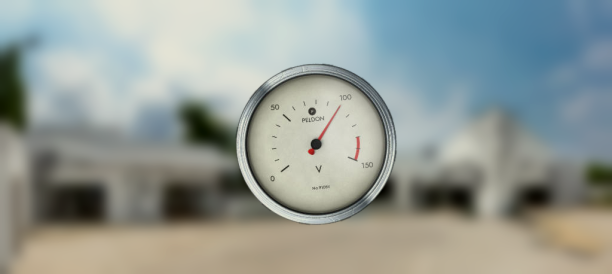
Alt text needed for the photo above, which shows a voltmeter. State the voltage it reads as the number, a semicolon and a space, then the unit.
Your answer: 100; V
